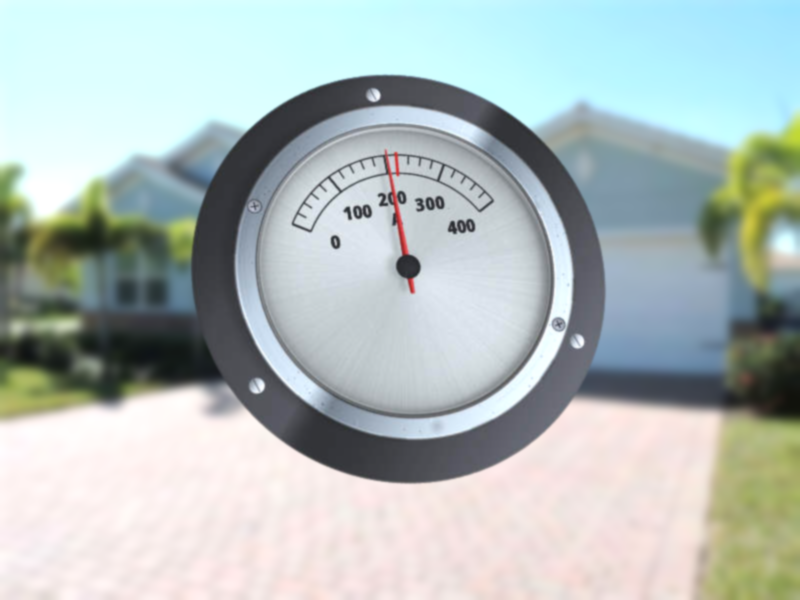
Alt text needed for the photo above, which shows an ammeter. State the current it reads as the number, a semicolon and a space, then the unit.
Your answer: 200; A
